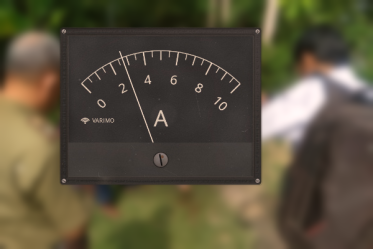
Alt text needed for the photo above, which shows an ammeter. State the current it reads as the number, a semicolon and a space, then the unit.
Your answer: 2.75; A
